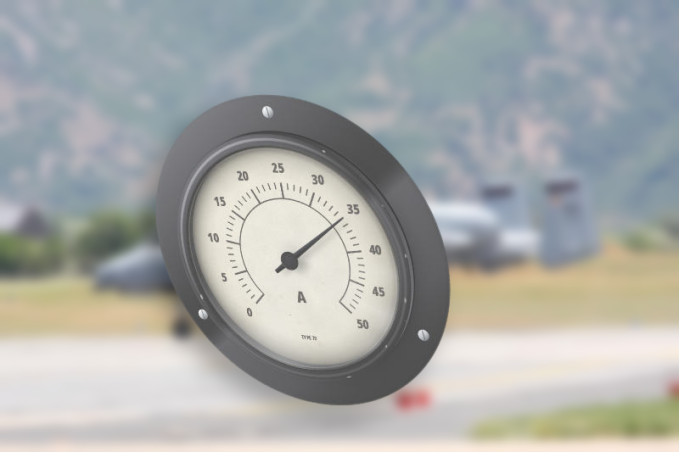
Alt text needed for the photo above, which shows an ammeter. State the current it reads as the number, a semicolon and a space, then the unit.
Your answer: 35; A
